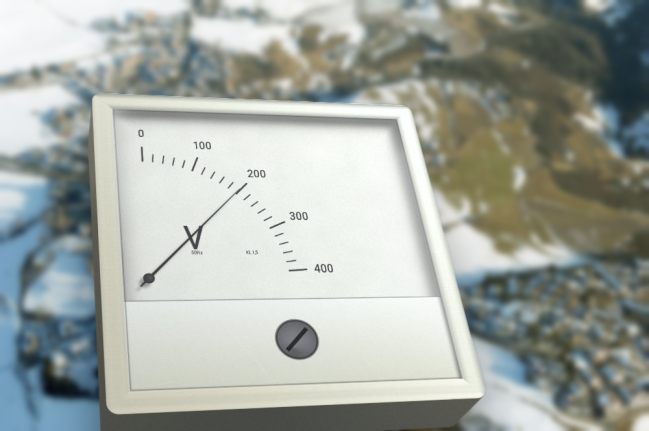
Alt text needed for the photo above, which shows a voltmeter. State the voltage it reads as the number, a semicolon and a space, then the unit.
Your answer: 200; V
